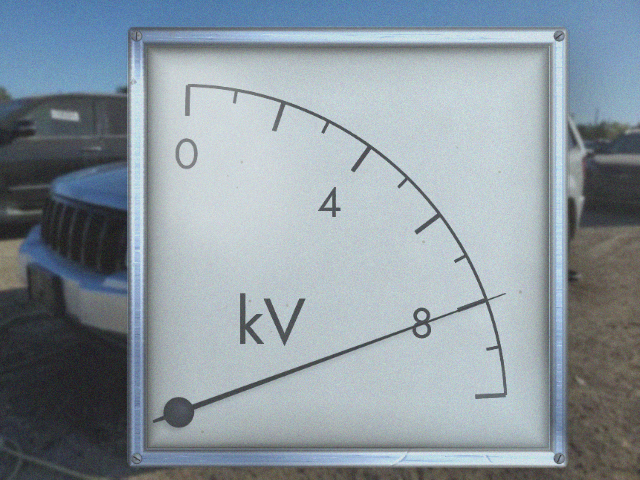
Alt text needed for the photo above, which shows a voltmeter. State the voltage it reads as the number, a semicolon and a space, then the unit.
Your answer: 8; kV
